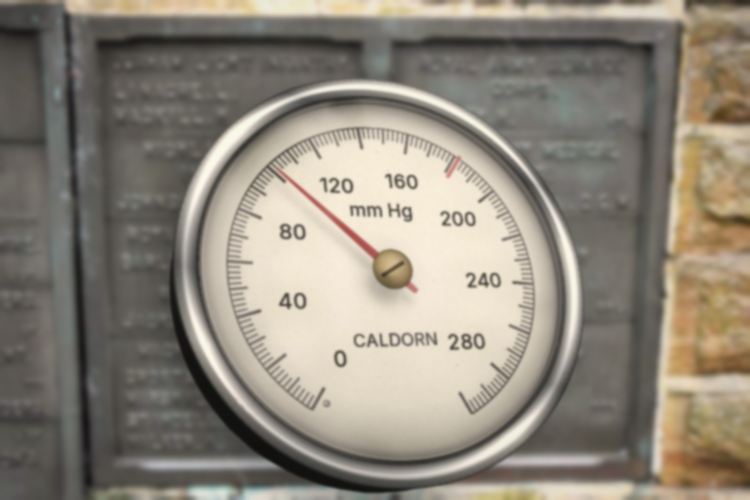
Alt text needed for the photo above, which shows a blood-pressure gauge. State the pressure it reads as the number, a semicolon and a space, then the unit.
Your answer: 100; mmHg
